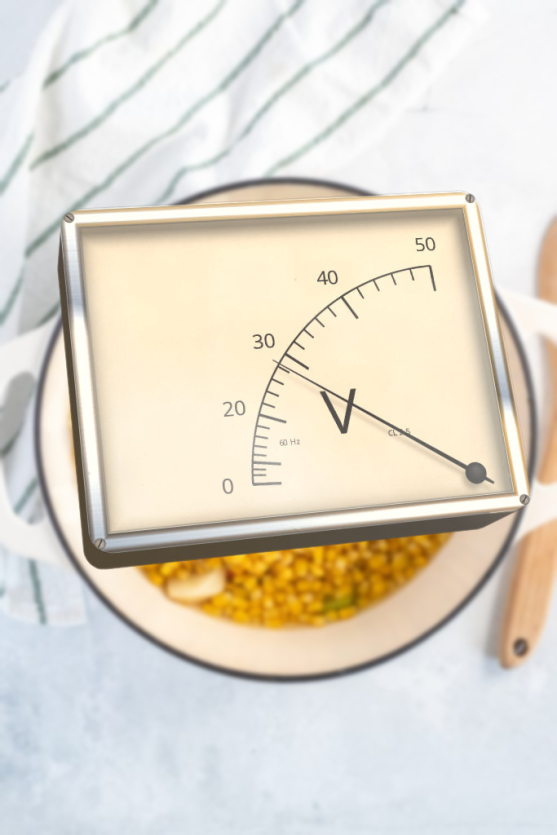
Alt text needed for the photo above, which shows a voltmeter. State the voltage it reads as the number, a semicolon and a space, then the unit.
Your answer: 28; V
